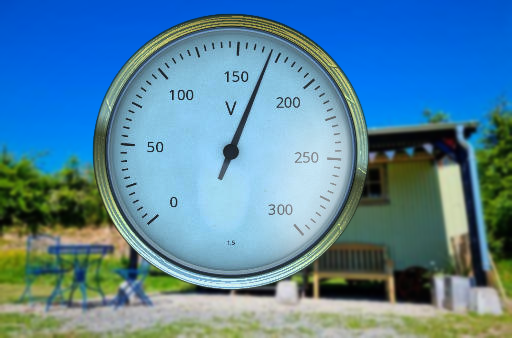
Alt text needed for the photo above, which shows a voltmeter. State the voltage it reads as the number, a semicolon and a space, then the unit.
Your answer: 170; V
